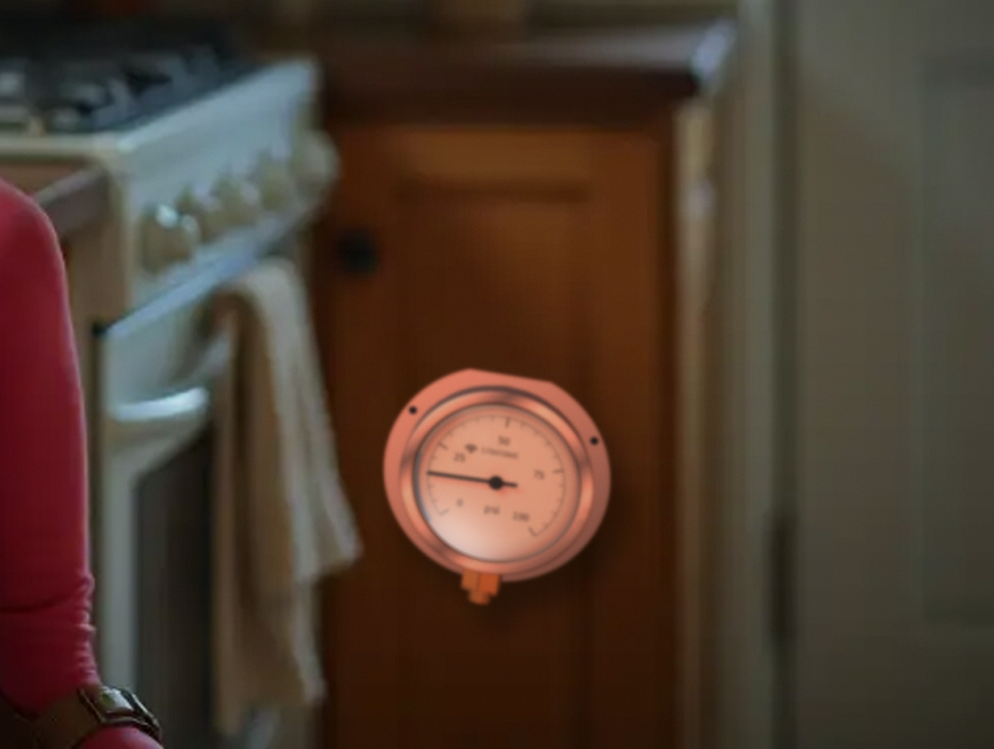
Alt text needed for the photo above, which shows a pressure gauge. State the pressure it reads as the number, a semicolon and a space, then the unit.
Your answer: 15; psi
